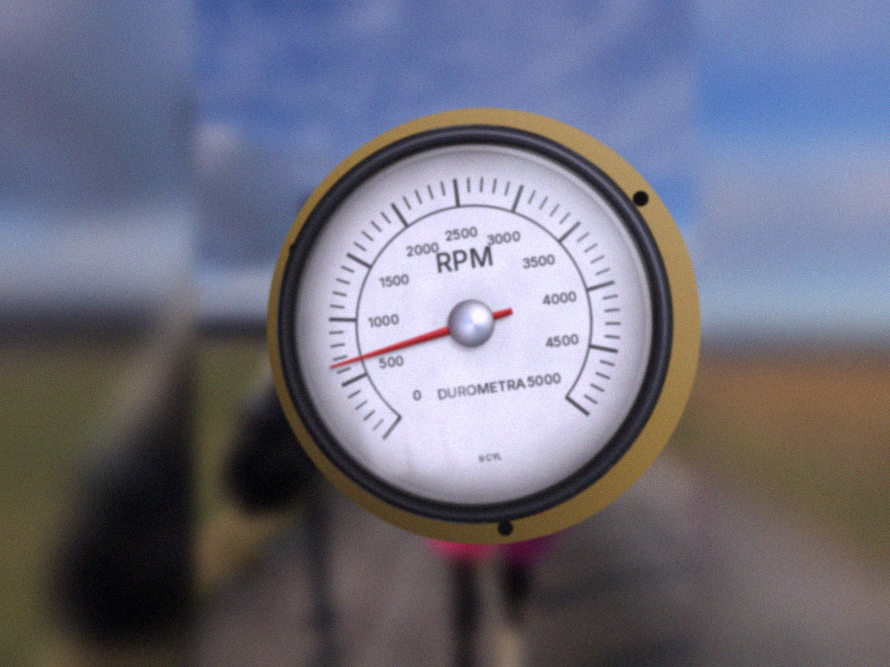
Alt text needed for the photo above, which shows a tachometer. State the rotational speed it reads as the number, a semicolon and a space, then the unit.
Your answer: 650; rpm
